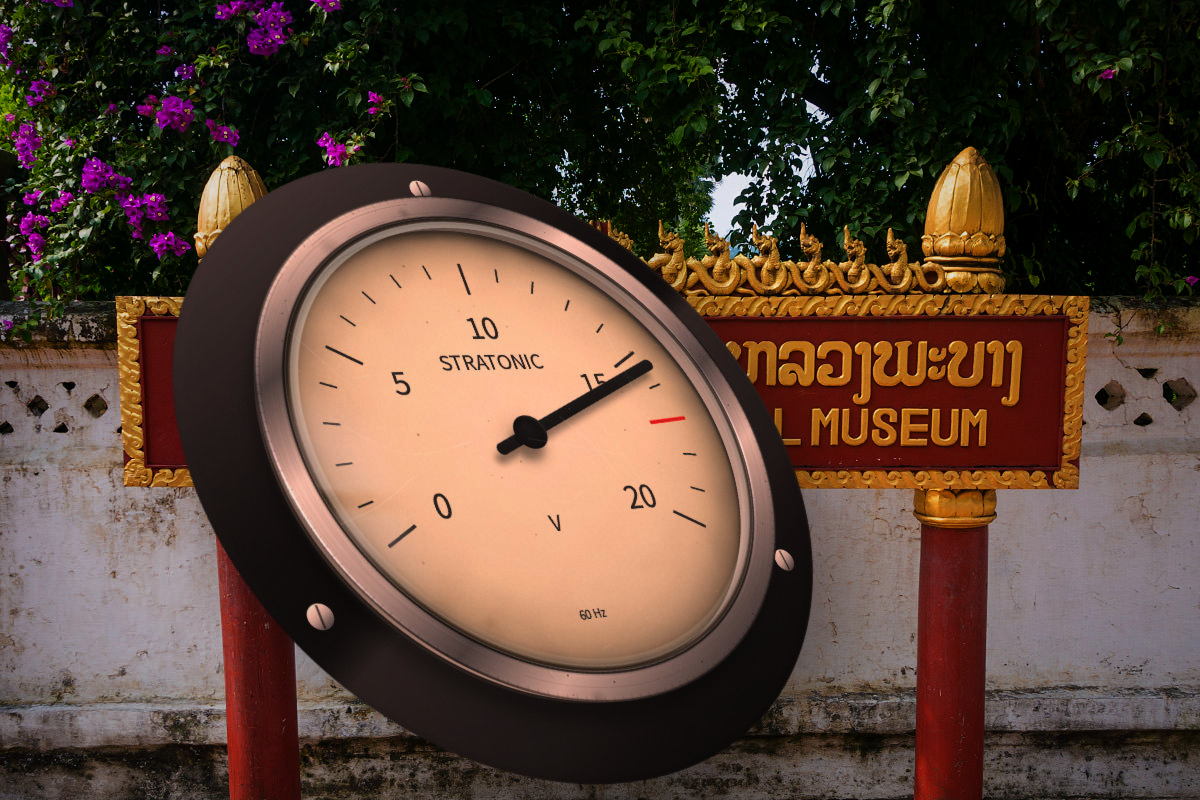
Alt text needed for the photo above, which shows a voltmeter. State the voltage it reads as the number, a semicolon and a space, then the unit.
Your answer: 15.5; V
